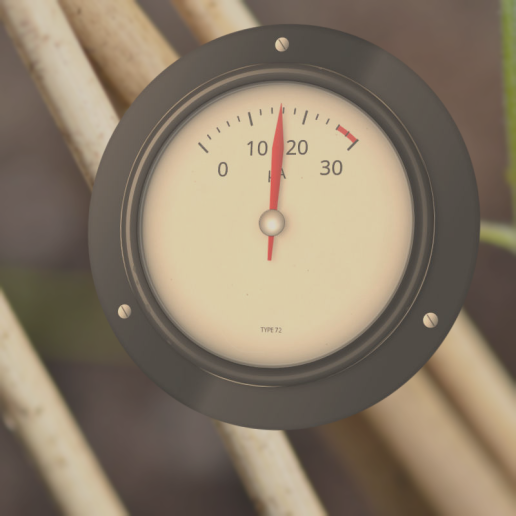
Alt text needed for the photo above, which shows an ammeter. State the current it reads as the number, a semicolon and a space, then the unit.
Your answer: 16; µA
